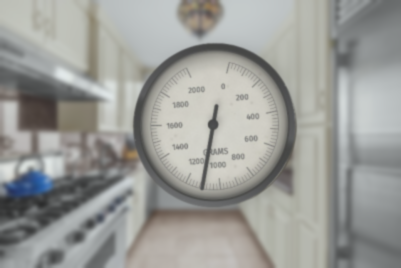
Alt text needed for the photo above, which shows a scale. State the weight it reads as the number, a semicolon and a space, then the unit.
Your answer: 1100; g
